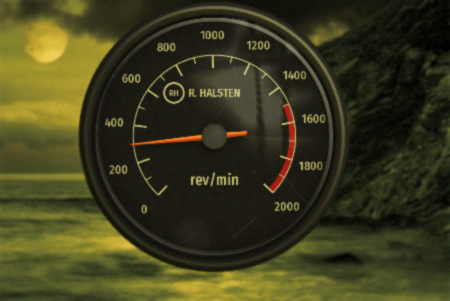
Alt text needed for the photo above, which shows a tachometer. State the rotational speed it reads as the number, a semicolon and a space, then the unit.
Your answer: 300; rpm
